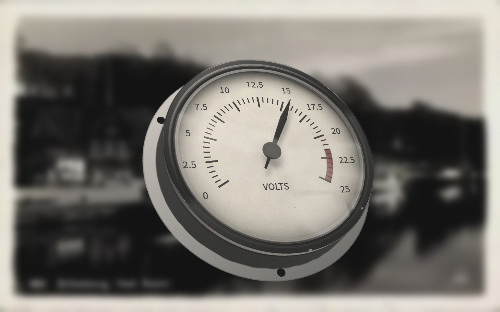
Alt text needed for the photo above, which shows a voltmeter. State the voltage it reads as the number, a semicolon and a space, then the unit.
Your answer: 15.5; V
